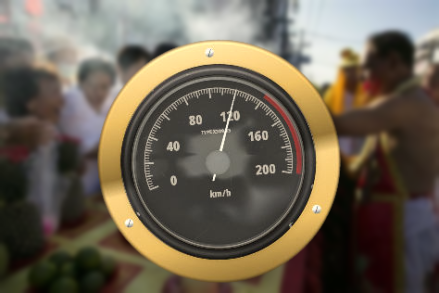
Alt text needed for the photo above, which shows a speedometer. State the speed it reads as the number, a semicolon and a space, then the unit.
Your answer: 120; km/h
